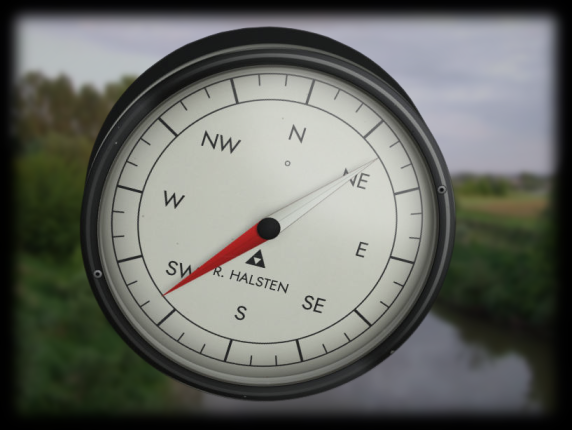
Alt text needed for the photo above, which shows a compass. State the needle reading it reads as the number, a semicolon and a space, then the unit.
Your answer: 220; °
